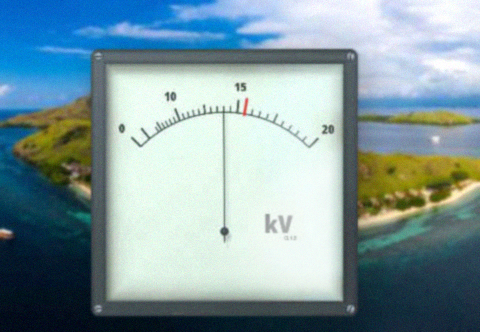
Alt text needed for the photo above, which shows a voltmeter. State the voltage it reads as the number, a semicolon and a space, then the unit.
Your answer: 14; kV
